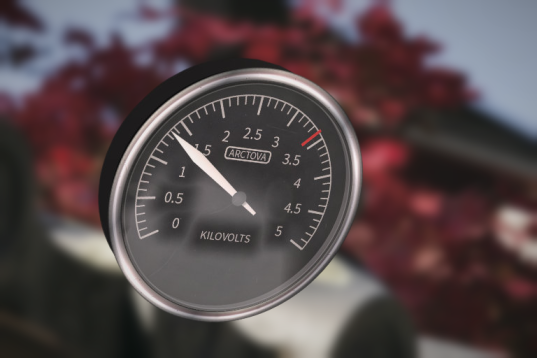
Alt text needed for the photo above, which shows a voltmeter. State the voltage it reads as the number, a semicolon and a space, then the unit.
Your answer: 1.35; kV
